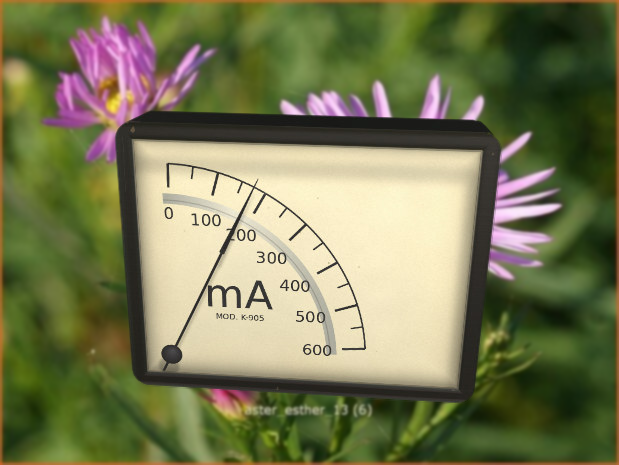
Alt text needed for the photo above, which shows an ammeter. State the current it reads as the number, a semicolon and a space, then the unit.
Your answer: 175; mA
